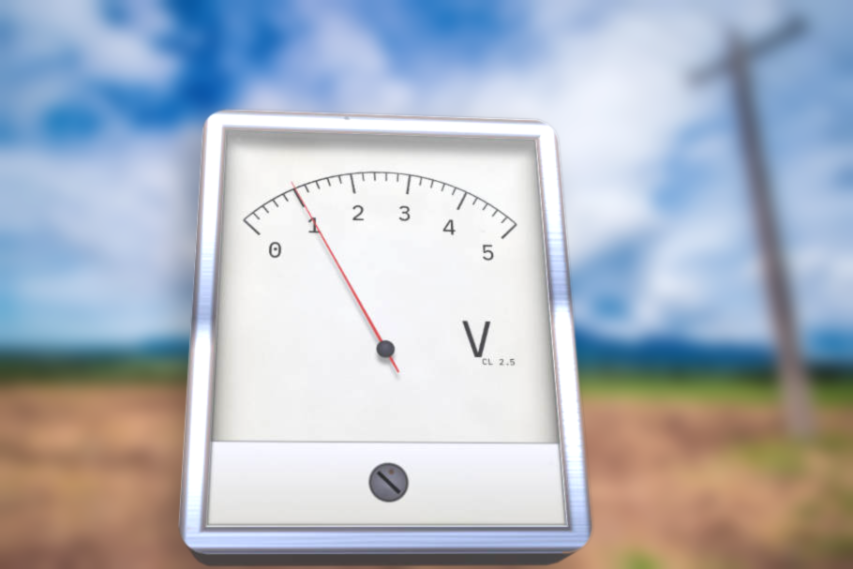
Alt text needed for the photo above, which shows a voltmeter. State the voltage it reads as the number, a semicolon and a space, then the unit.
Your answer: 1; V
